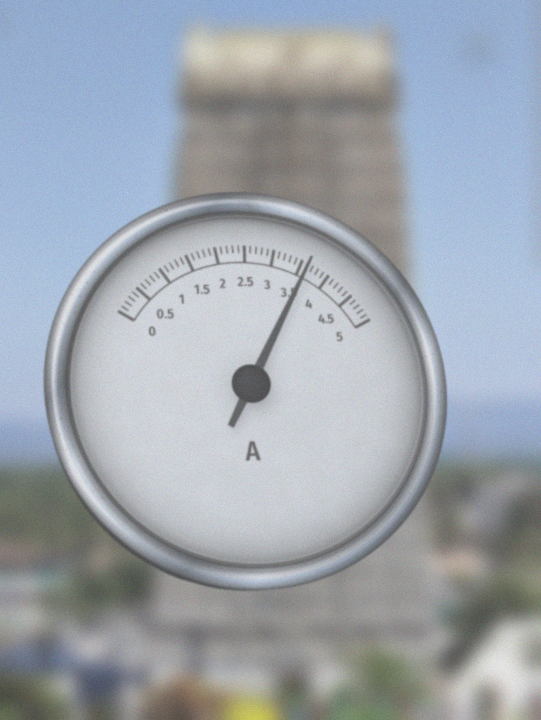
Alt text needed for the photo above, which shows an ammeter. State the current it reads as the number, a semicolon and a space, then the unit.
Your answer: 3.6; A
